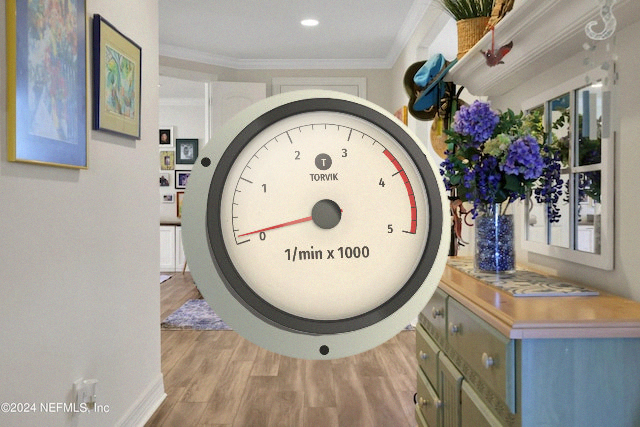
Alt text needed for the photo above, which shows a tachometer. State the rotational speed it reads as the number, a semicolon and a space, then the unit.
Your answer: 100; rpm
